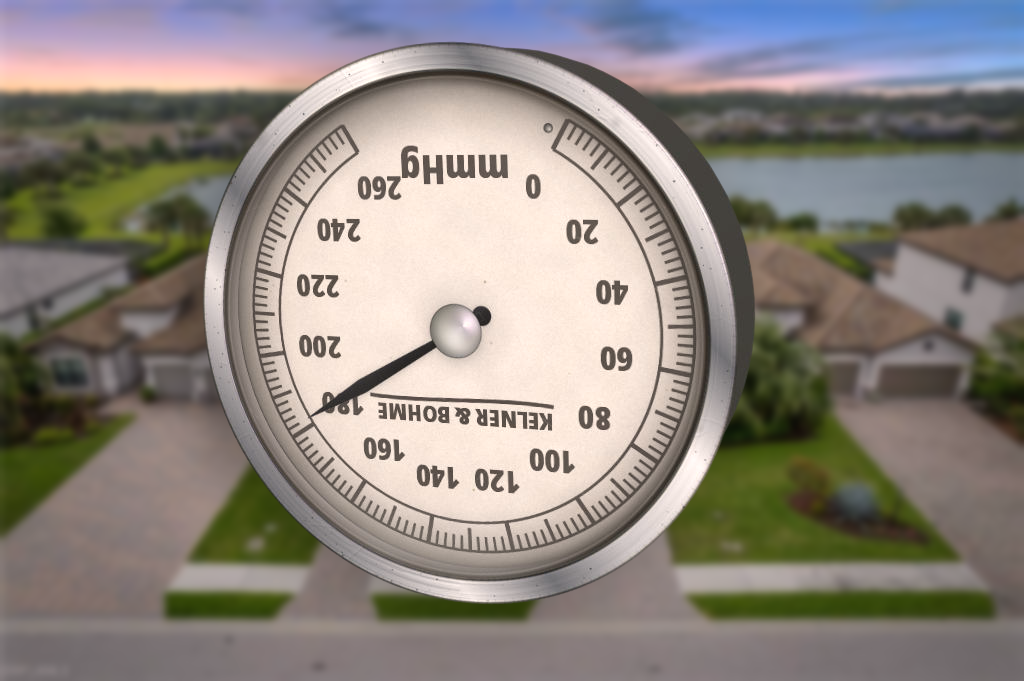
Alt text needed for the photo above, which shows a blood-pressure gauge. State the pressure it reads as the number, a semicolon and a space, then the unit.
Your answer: 182; mmHg
